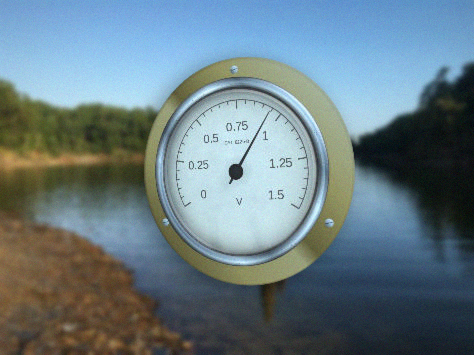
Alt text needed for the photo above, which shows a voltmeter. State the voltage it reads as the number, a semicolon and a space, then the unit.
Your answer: 0.95; V
